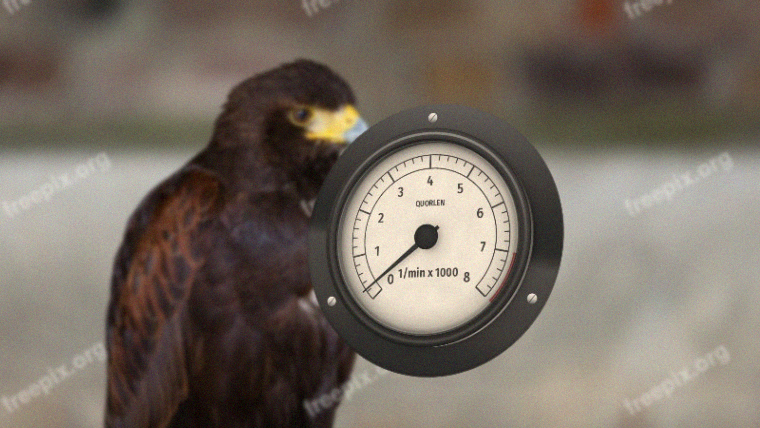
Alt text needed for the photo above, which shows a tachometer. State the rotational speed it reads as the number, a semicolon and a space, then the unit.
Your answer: 200; rpm
